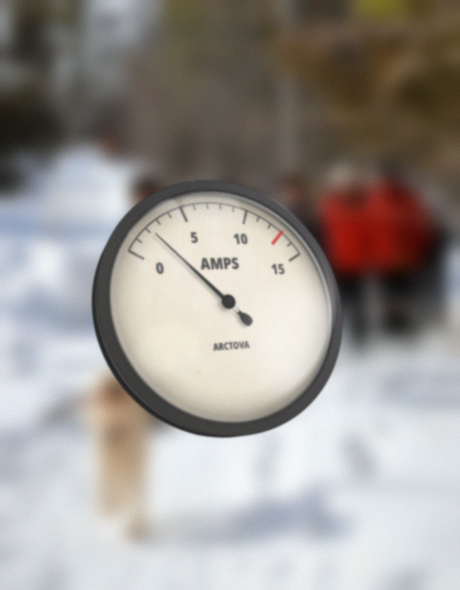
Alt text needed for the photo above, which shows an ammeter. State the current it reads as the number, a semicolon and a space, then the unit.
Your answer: 2; A
